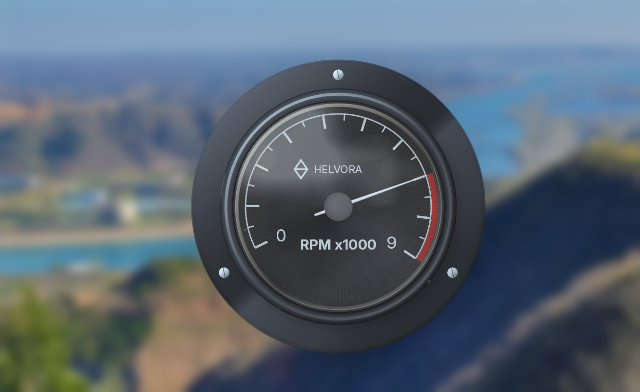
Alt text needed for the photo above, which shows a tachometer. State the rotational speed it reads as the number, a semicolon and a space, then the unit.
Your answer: 7000; rpm
